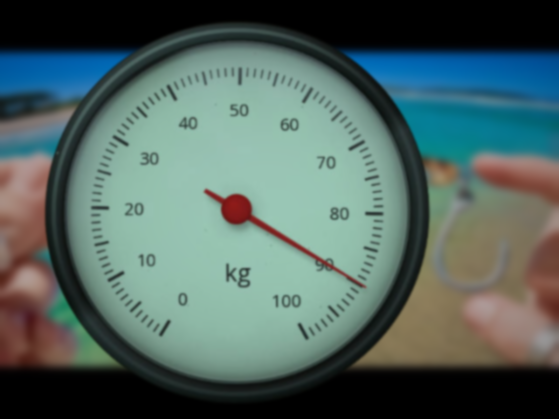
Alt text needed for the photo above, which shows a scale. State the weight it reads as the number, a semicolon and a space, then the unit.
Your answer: 90; kg
